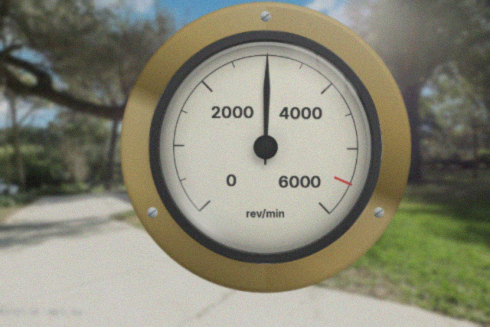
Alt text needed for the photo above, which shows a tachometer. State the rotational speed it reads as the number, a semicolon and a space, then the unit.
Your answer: 3000; rpm
